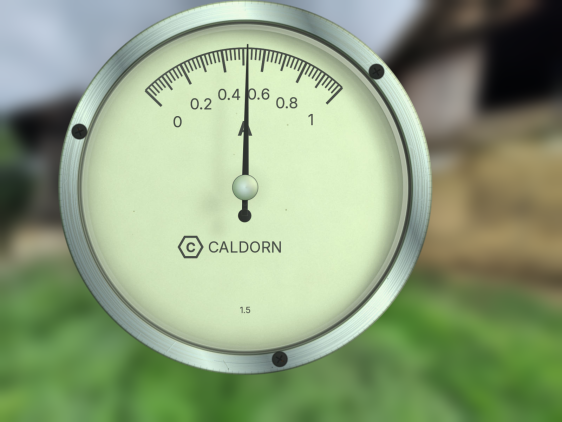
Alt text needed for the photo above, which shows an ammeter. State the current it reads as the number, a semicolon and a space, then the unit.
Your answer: 0.52; A
